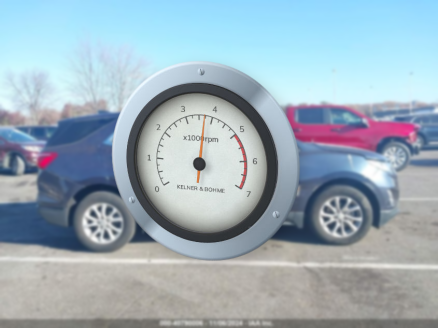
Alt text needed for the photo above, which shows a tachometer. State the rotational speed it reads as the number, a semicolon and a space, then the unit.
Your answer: 3750; rpm
